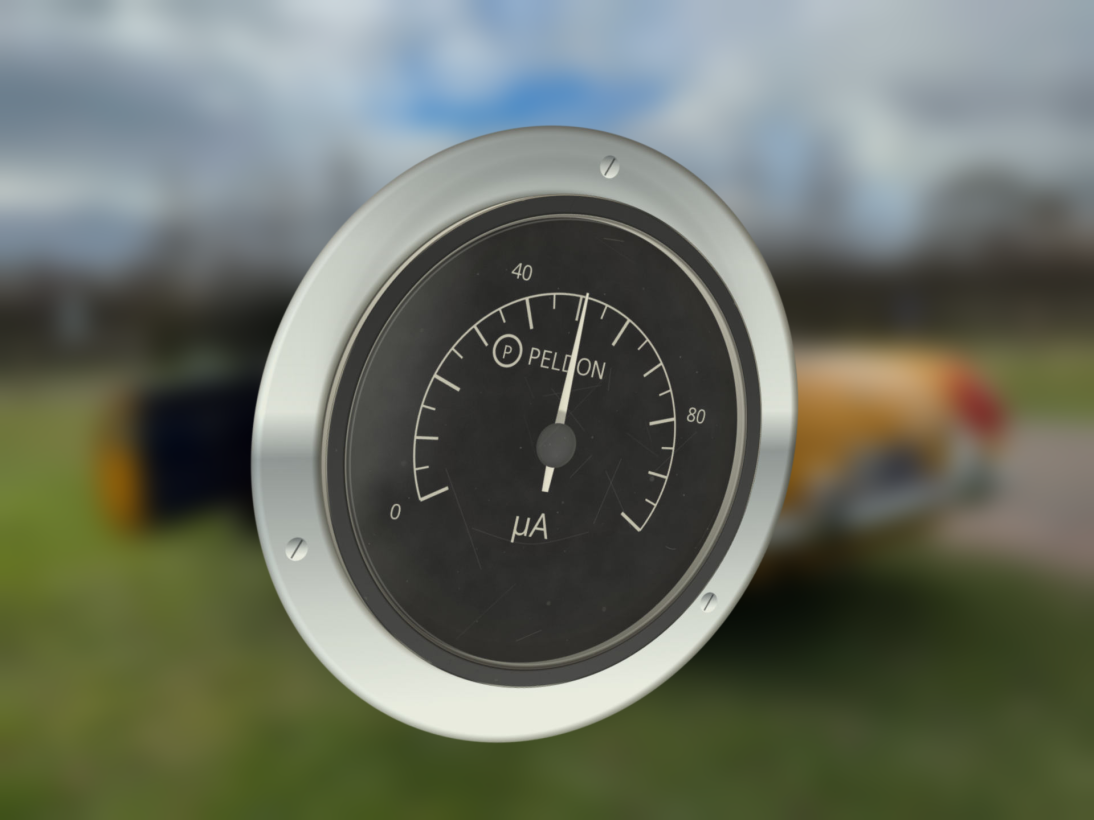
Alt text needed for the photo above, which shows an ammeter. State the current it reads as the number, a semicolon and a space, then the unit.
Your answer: 50; µA
